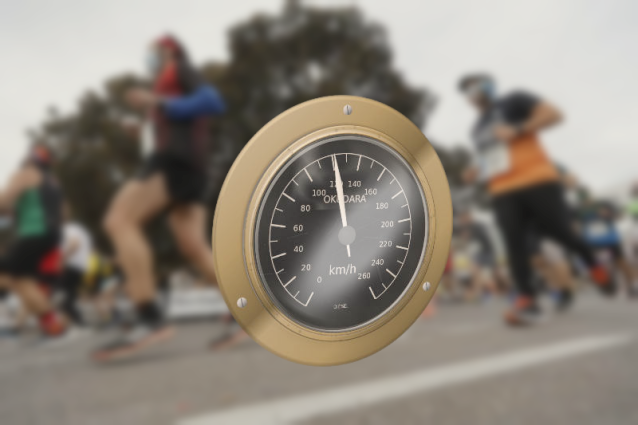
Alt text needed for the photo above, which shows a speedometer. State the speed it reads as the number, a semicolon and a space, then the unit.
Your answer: 120; km/h
